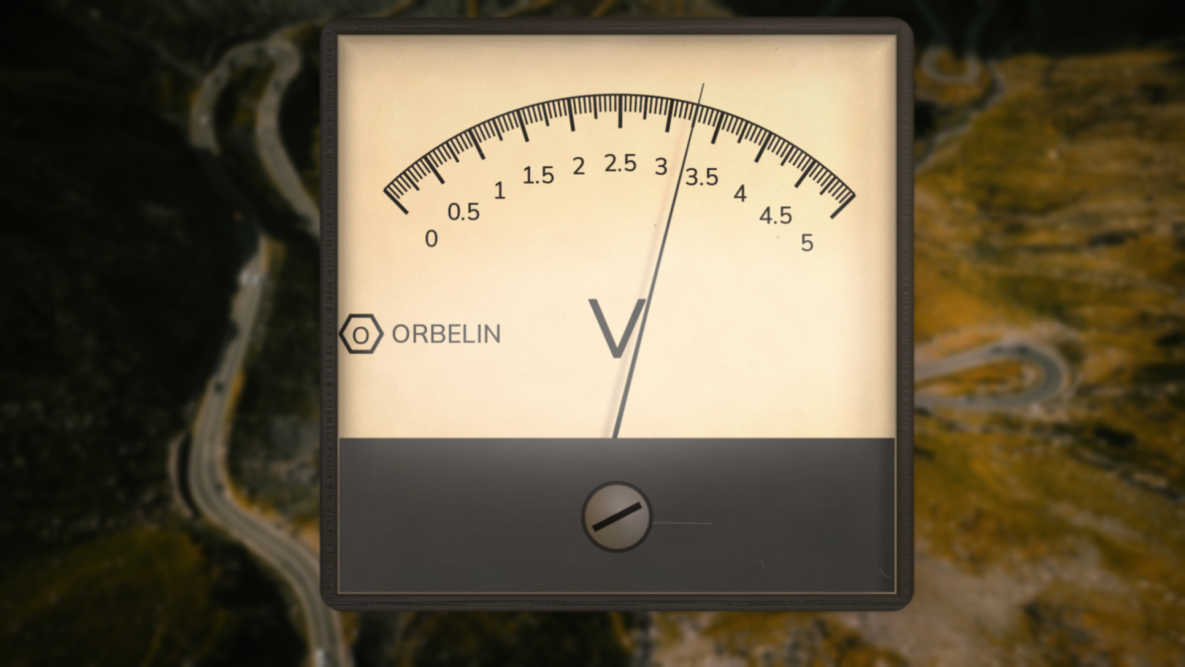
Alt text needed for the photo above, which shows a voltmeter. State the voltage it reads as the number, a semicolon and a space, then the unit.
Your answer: 3.25; V
